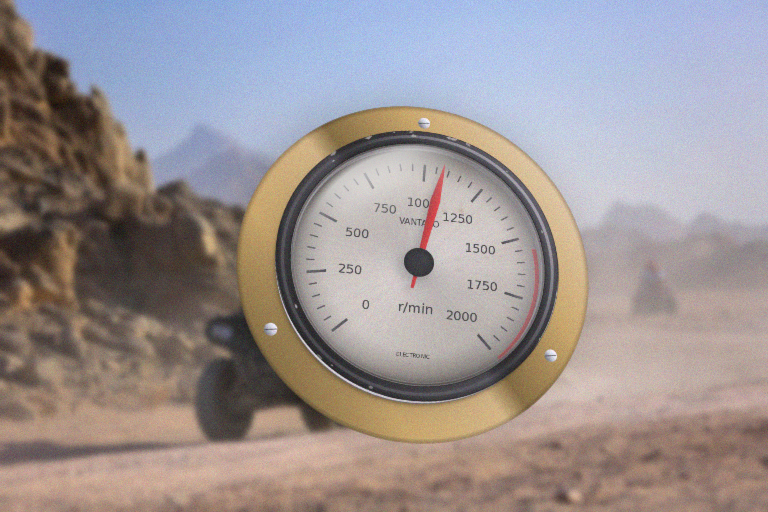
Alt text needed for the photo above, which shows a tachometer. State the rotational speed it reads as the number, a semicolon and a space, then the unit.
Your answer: 1075; rpm
